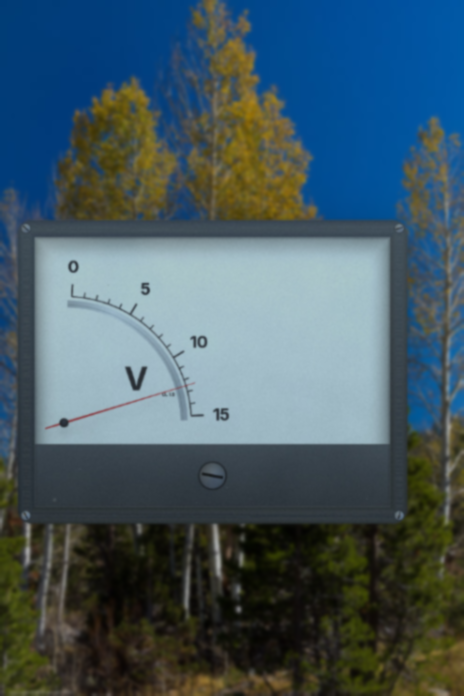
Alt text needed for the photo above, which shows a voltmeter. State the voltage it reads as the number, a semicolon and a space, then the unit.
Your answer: 12.5; V
